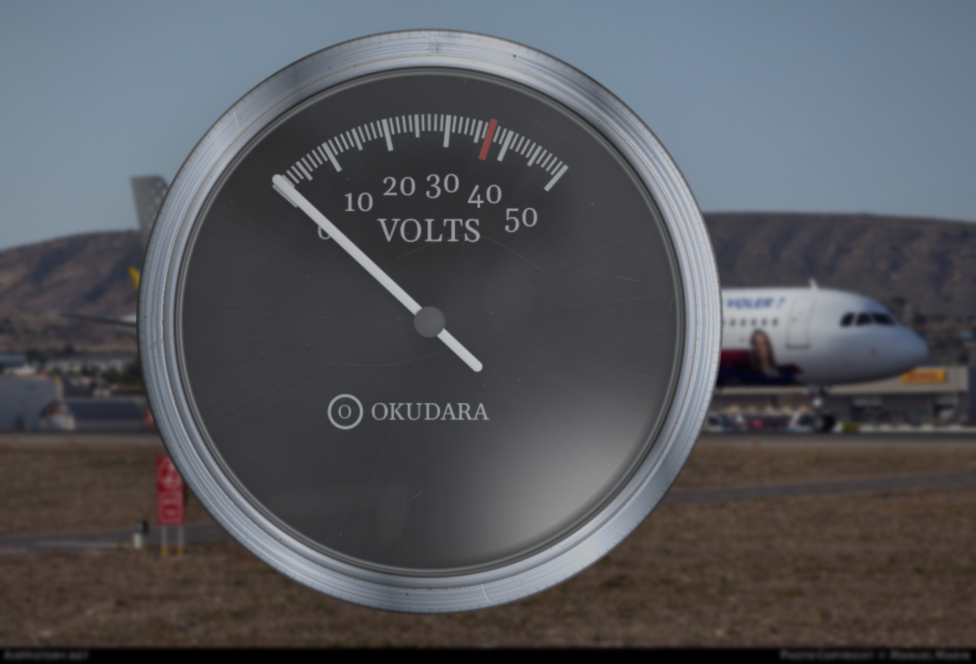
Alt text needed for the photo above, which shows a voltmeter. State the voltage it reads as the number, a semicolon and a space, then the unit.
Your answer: 1; V
